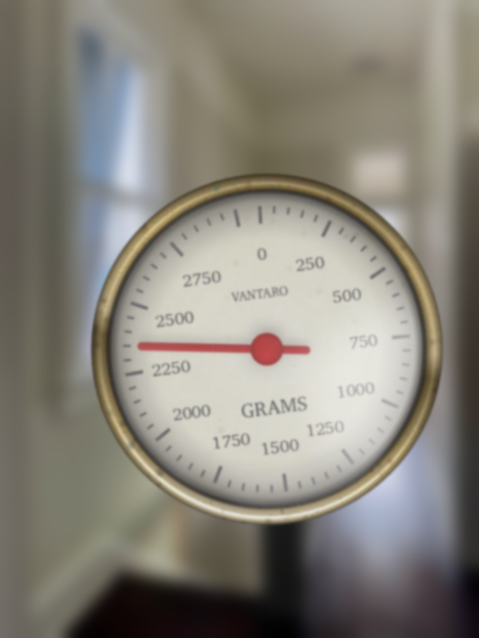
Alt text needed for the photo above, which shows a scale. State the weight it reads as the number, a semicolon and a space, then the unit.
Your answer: 2350; g
